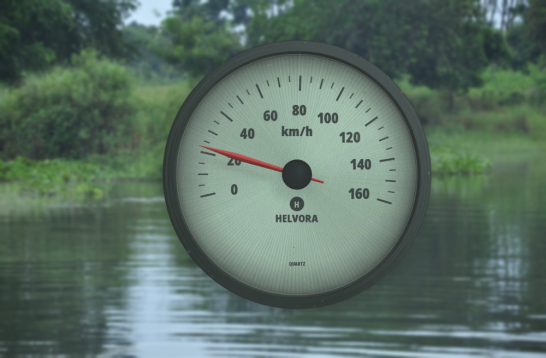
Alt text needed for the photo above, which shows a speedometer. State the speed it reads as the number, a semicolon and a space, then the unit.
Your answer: 22.5; km/h
